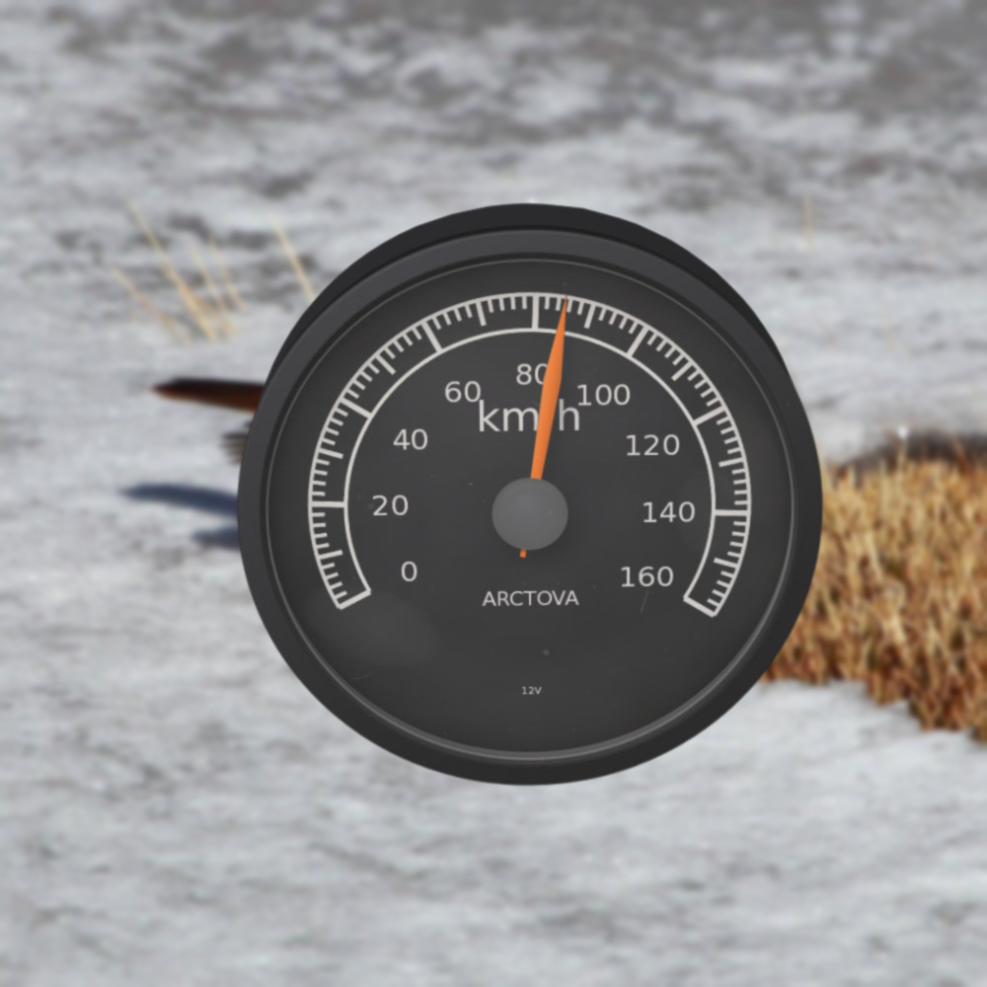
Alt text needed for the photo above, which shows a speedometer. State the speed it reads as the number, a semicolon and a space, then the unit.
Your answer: 85; km/h
